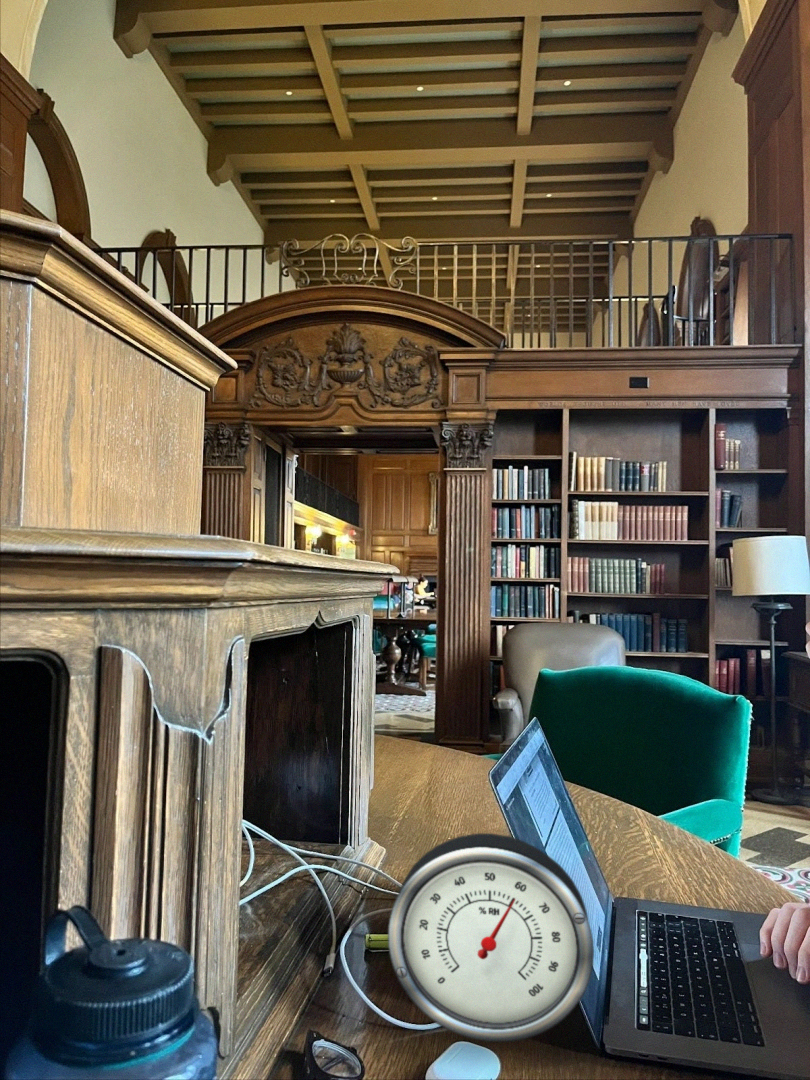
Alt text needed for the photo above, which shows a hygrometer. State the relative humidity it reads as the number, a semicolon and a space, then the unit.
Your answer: 60; %
